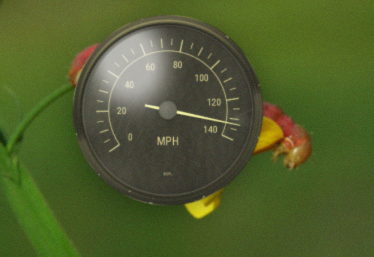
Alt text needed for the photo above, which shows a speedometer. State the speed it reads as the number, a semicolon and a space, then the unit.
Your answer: 132.5; mph
